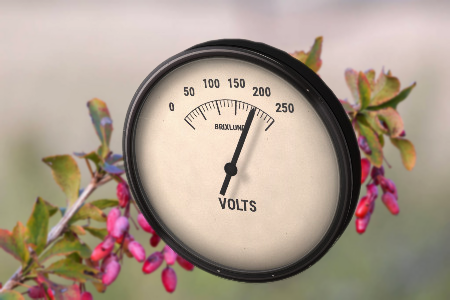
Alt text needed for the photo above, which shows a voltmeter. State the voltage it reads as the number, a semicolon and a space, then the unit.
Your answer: 200; V
